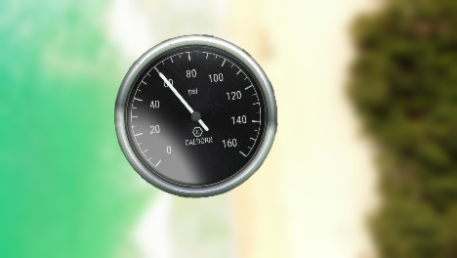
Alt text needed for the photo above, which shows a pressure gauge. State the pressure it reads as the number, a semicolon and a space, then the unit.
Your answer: 60; psi
